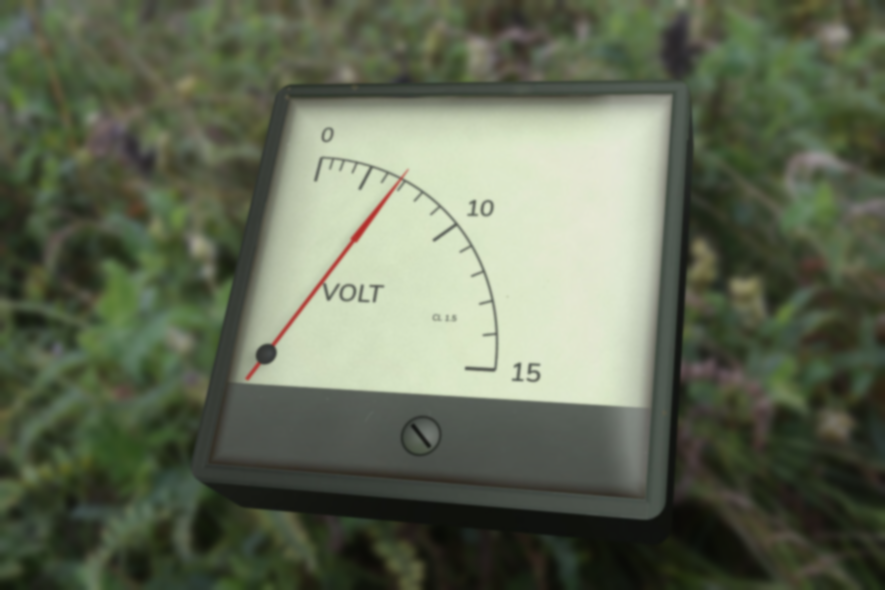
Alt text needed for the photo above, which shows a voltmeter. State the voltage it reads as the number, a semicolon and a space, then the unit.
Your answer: 7; V
